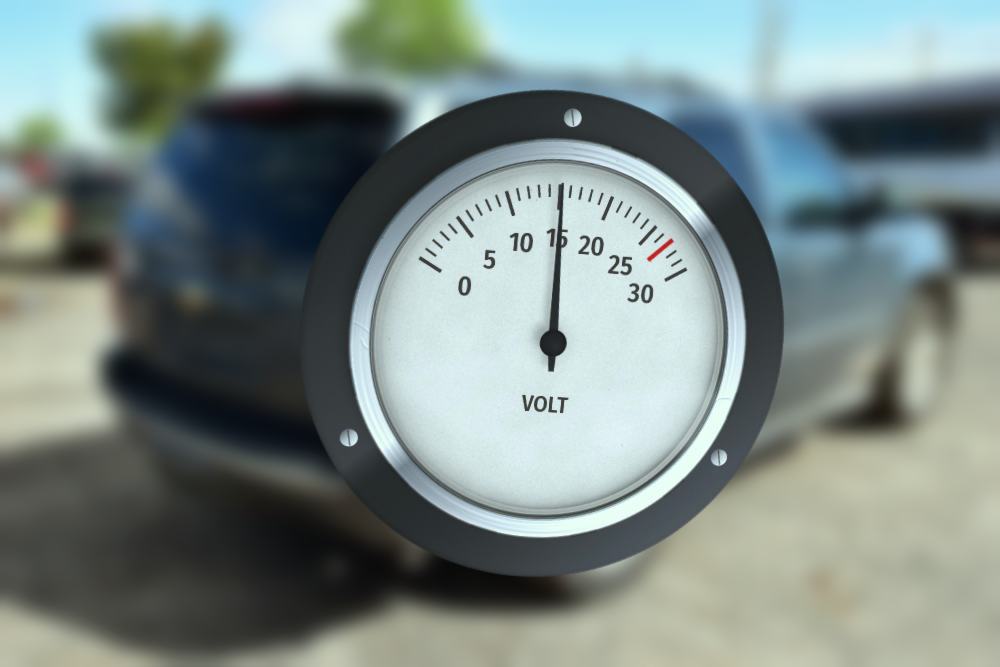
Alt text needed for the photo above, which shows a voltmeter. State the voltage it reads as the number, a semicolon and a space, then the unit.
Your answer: 15; V
